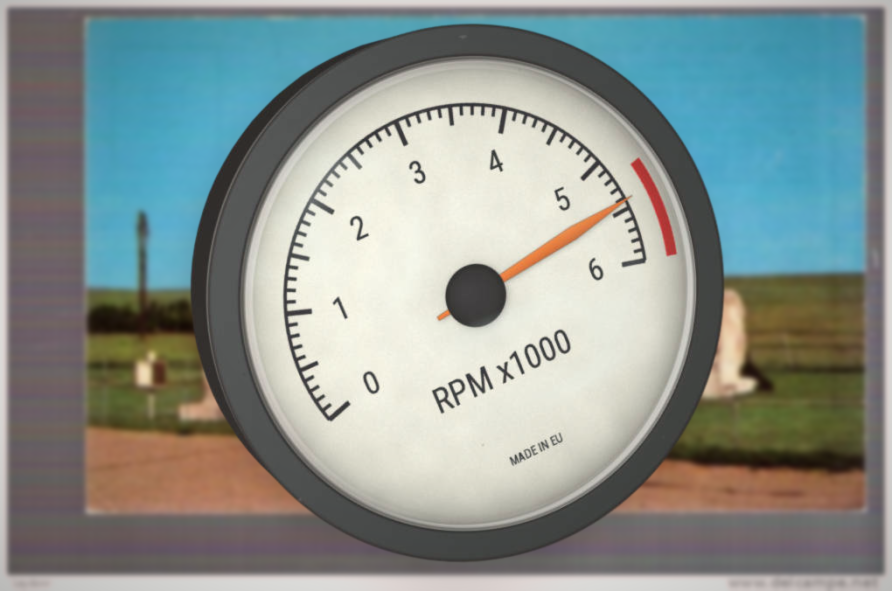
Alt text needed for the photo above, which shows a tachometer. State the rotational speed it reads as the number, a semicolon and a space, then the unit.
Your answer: 5400; rpm
